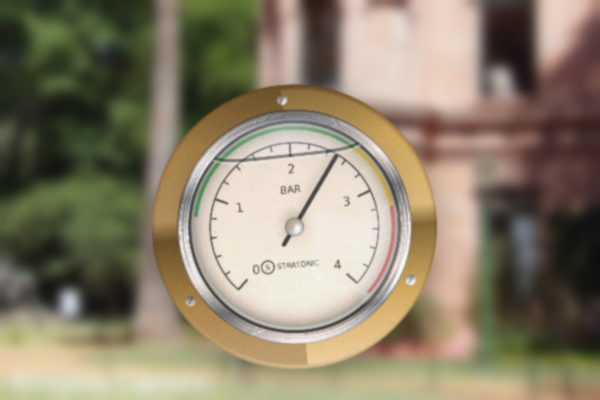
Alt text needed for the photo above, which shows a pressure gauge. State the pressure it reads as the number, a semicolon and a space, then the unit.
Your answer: 2.5; bar
